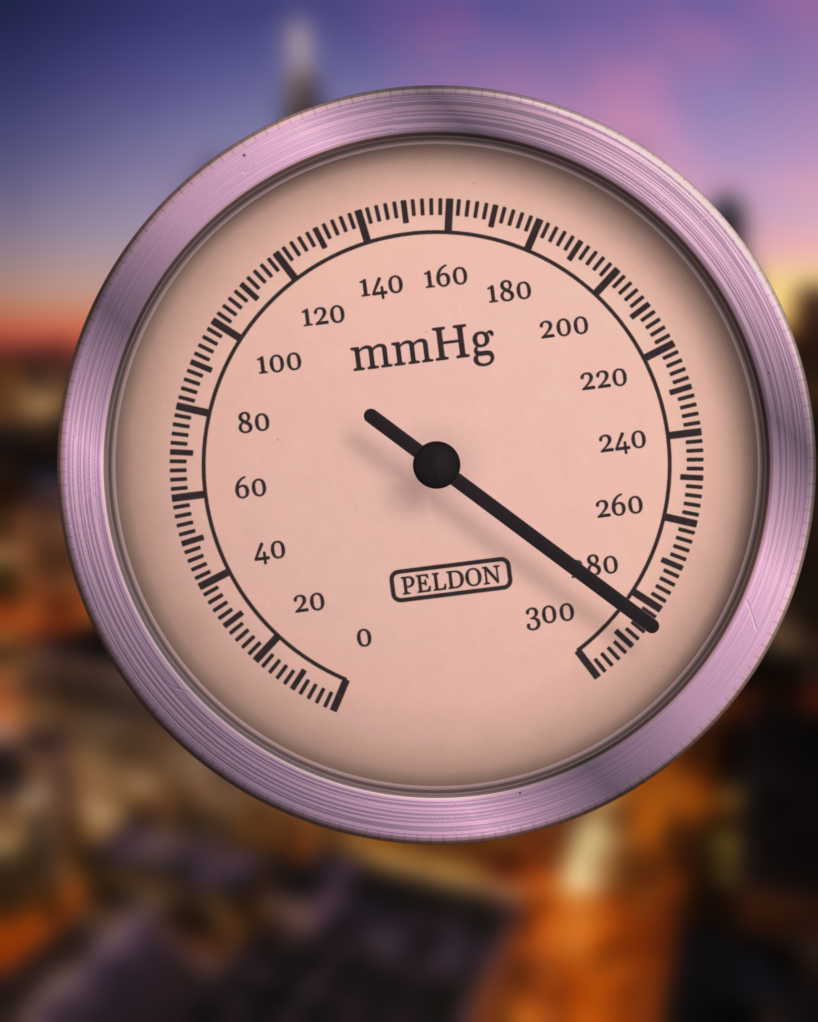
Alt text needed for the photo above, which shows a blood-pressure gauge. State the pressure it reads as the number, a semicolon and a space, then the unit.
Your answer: 284; mmHg
